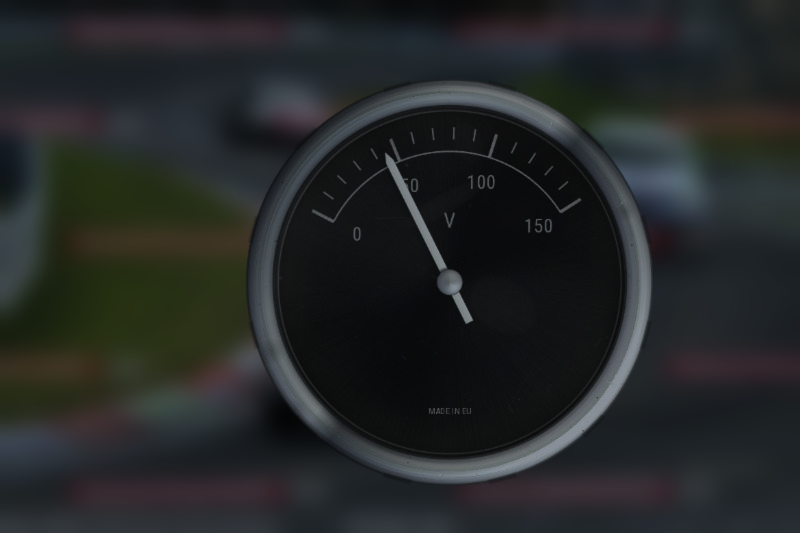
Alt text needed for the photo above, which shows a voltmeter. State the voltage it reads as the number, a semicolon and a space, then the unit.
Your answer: 45; V
